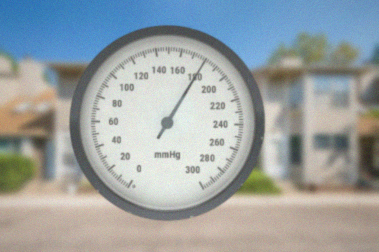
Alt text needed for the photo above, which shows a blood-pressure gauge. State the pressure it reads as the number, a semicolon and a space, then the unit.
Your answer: 180; mmHg
